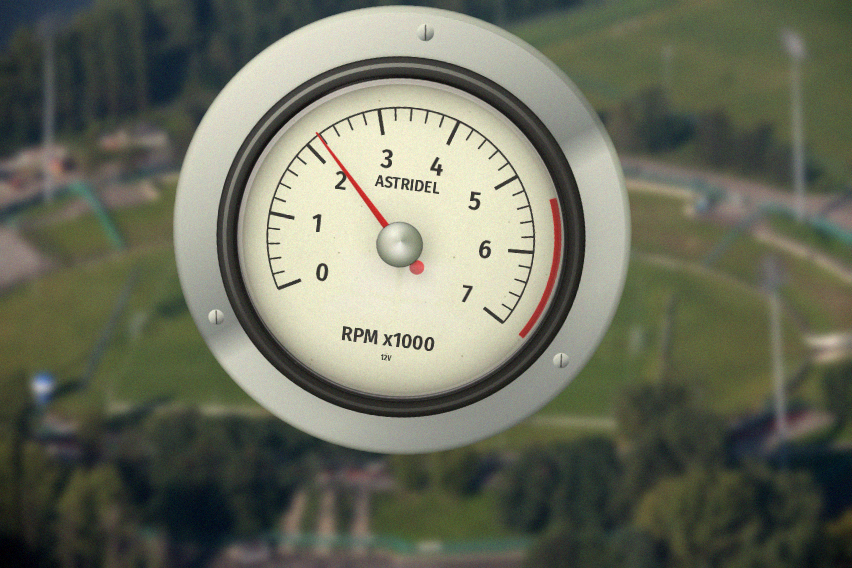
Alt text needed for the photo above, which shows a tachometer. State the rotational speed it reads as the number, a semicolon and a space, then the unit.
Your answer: 2200; rpm
